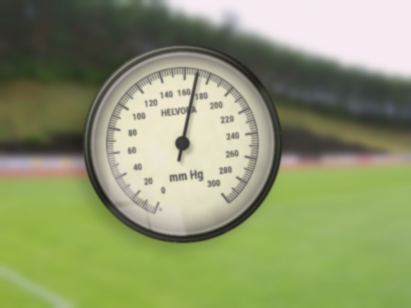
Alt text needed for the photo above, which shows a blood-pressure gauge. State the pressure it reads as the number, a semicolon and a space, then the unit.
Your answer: 170; mmHg
